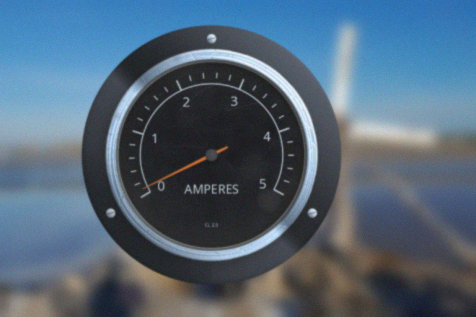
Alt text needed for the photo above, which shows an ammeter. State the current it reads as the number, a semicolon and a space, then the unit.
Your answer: 0.1; A
